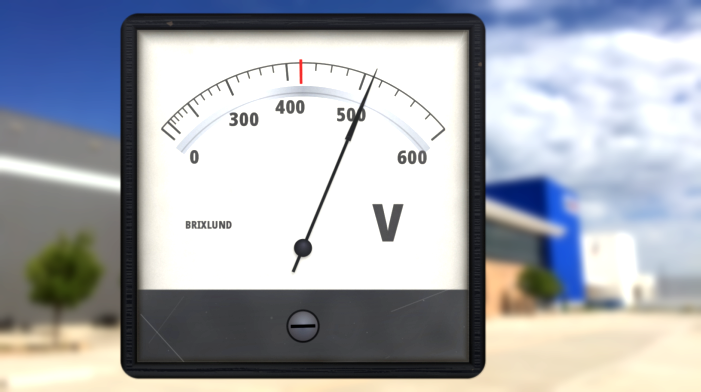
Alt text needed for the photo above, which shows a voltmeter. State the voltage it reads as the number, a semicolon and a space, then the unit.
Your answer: 510; V
